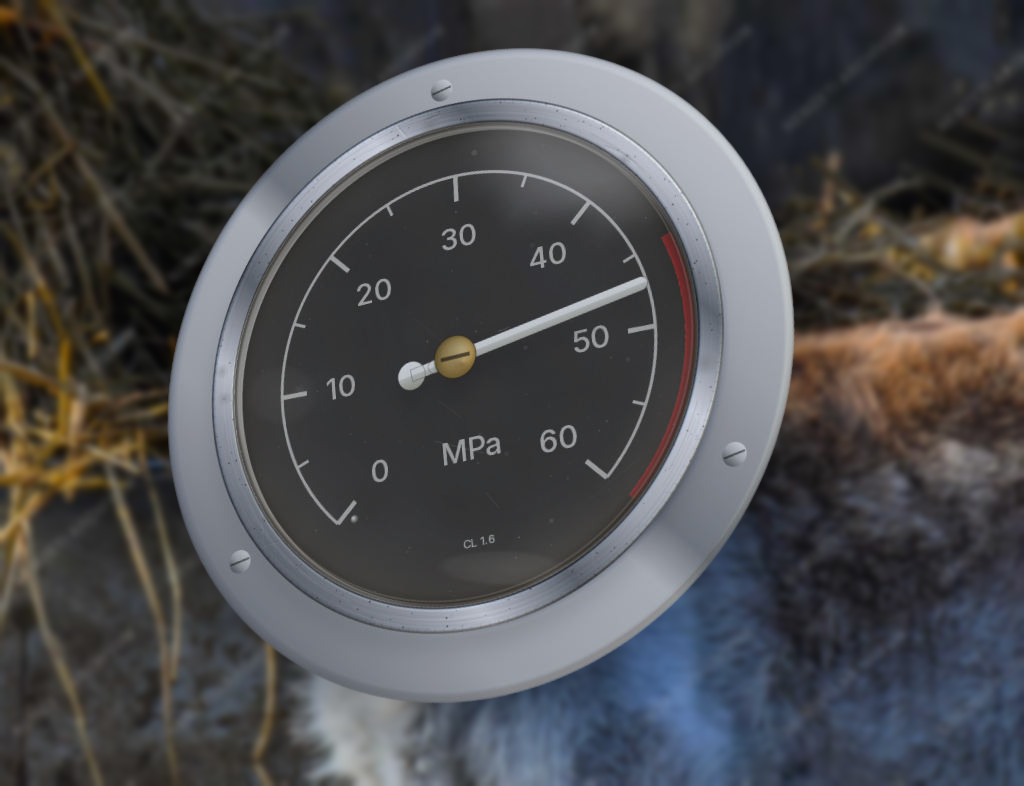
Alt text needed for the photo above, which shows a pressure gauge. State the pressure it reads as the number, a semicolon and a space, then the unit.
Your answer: 47.5; MPa
